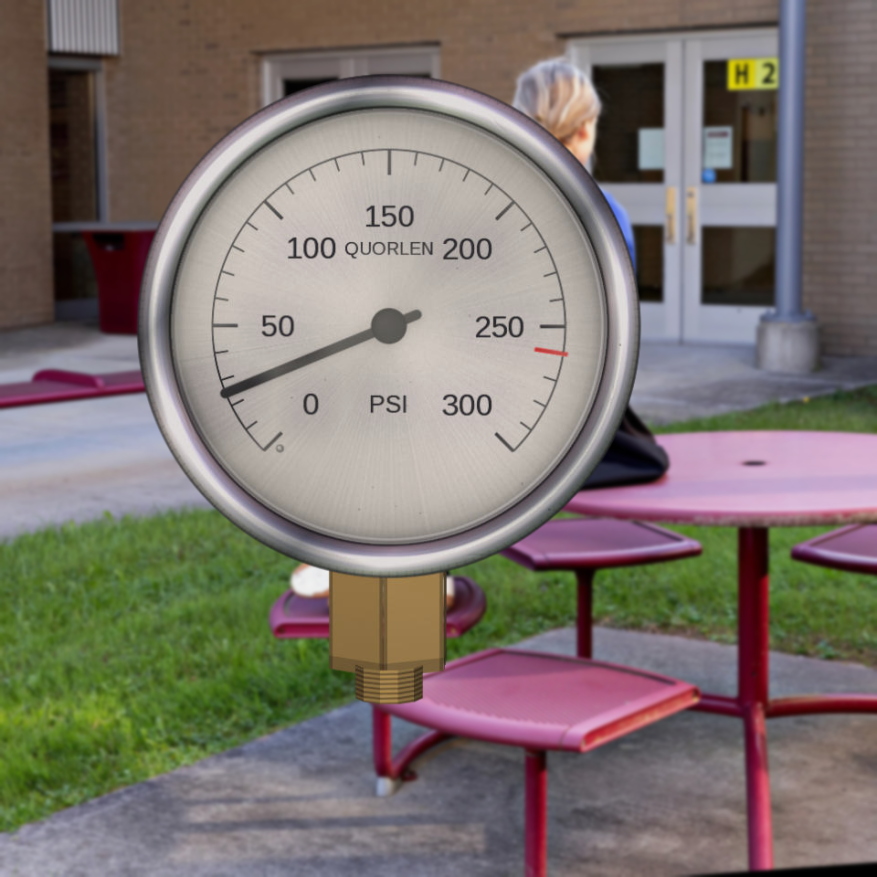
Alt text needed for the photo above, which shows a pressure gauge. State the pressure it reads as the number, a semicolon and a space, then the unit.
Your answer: 25; psi
